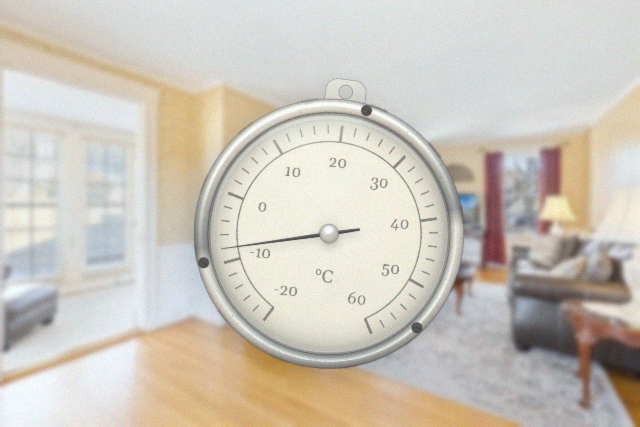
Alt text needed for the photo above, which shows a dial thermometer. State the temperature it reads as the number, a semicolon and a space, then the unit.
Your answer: -8; °C
